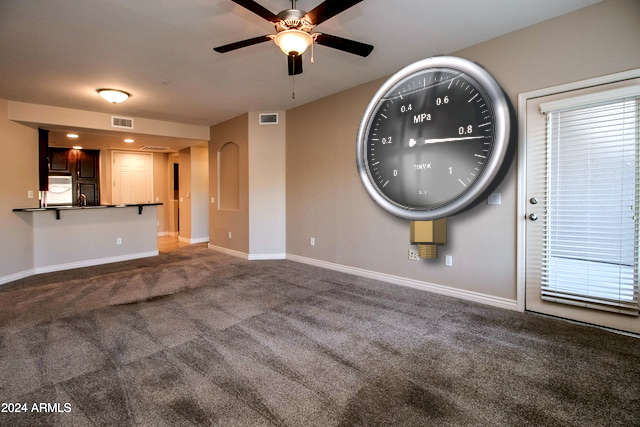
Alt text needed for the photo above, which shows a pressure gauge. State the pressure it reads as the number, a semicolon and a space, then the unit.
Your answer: 0.84; MPa
